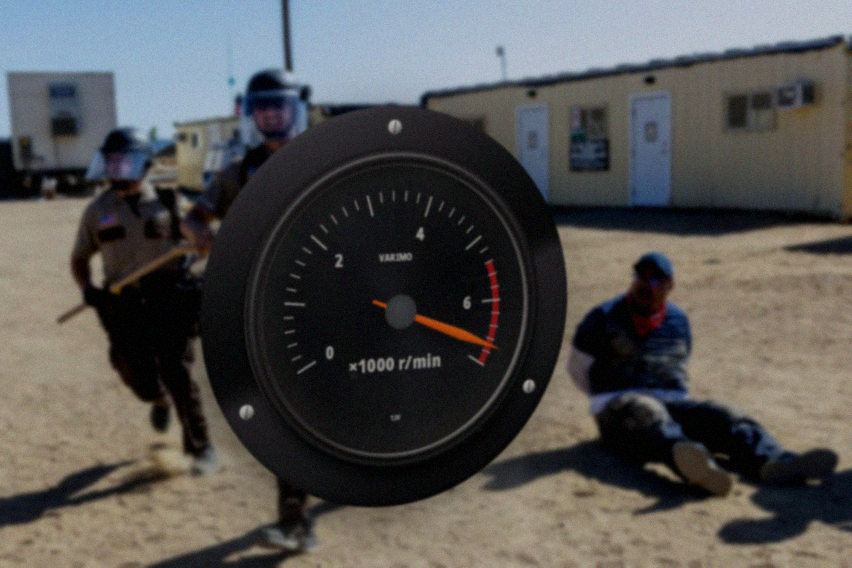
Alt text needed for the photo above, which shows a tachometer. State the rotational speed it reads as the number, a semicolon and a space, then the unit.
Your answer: 6700; rpm
